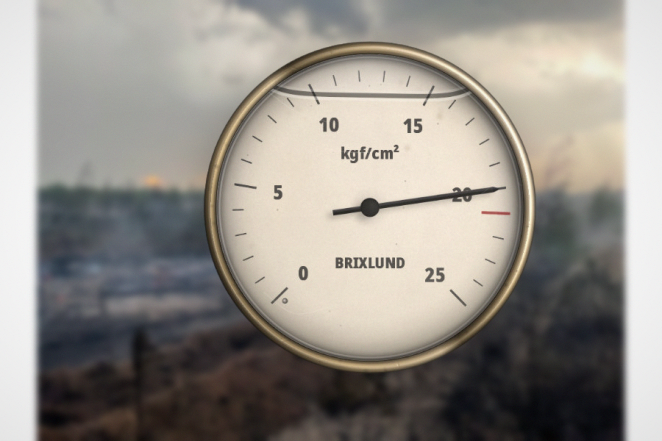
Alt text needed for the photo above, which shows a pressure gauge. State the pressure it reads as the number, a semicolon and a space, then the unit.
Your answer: 20; kg/cm²
